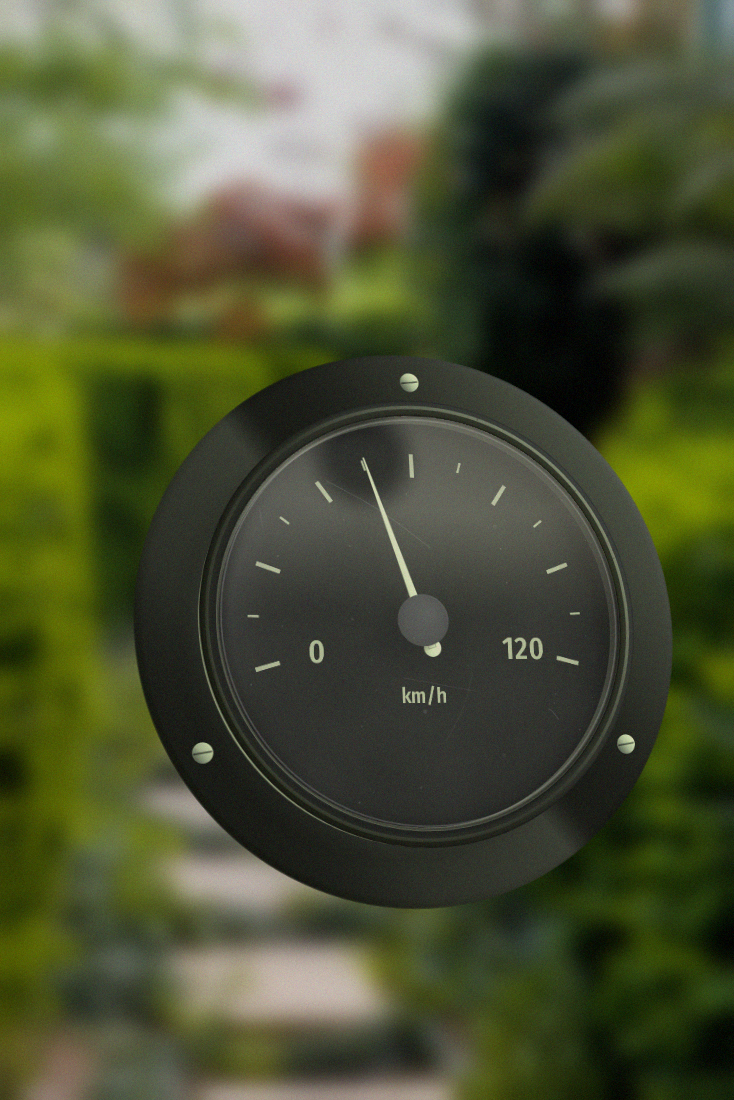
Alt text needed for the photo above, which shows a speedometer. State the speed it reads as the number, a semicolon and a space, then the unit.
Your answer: 50; km/h
